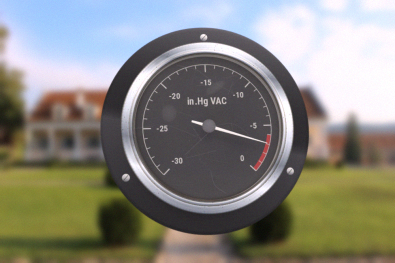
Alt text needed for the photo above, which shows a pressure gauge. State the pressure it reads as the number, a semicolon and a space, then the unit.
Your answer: -3; inHg
